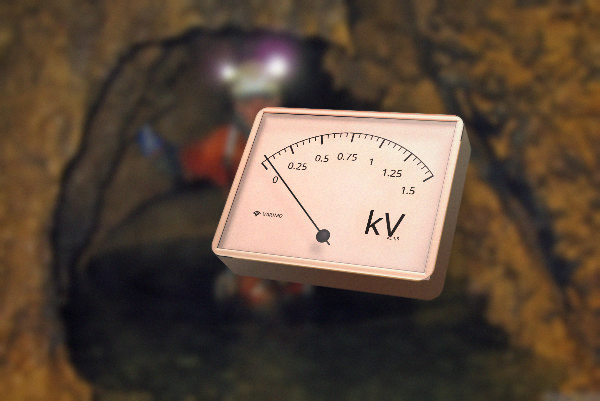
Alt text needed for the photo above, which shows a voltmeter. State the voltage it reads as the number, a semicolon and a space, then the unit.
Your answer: 0.05; kV
